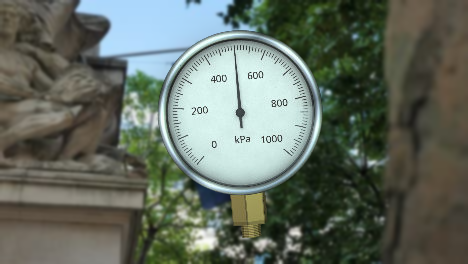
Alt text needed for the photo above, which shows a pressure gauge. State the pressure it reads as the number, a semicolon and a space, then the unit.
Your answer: 500; kPa
